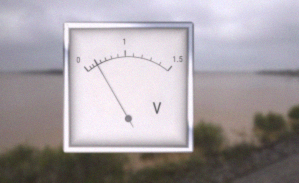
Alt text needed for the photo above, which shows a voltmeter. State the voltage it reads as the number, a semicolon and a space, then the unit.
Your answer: 0.5; V
